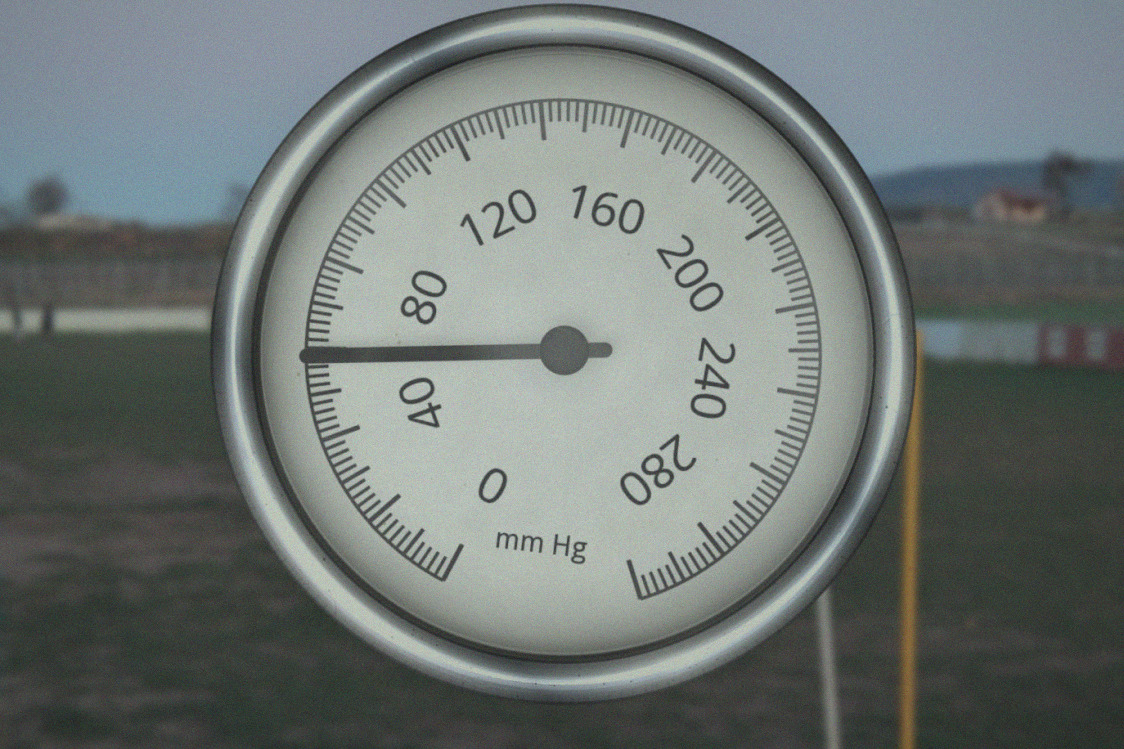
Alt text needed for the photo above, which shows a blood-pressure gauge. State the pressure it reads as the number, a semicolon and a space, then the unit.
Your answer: 58; mmHg
